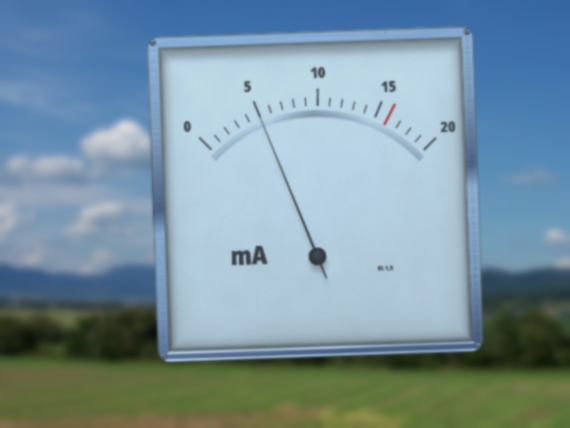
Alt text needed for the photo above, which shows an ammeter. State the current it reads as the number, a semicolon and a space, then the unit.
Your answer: 5; mA
